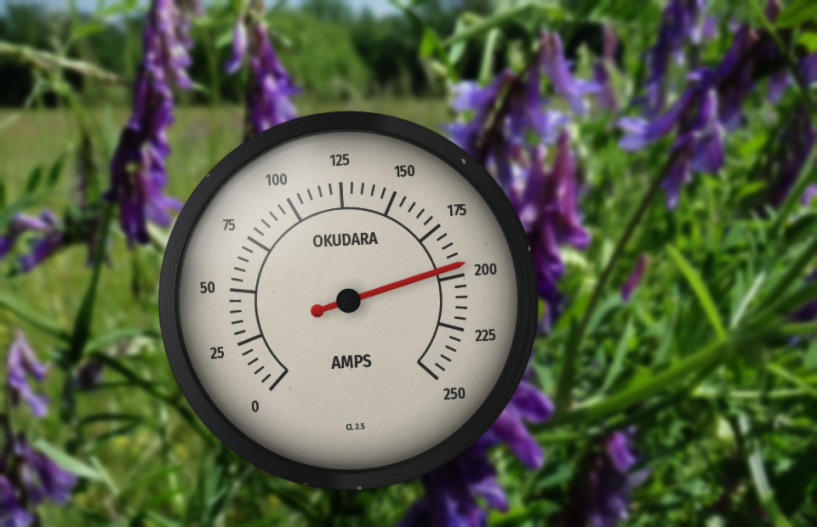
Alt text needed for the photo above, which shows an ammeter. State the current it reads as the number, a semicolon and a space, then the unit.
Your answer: 195; A
